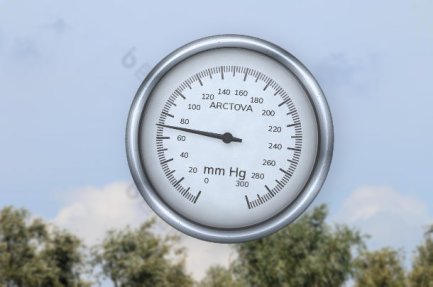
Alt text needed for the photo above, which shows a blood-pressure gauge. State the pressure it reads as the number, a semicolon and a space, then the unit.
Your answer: 70; mmHg
